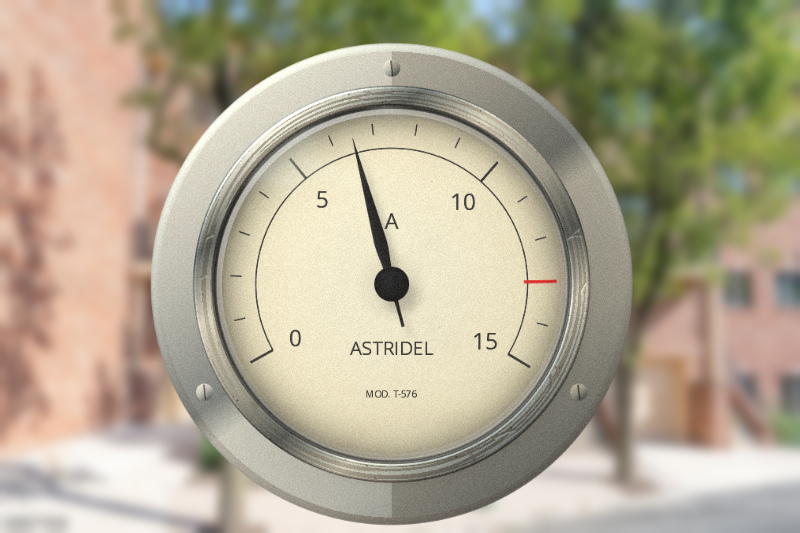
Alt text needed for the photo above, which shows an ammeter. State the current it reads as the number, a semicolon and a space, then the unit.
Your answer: 6.5; A
